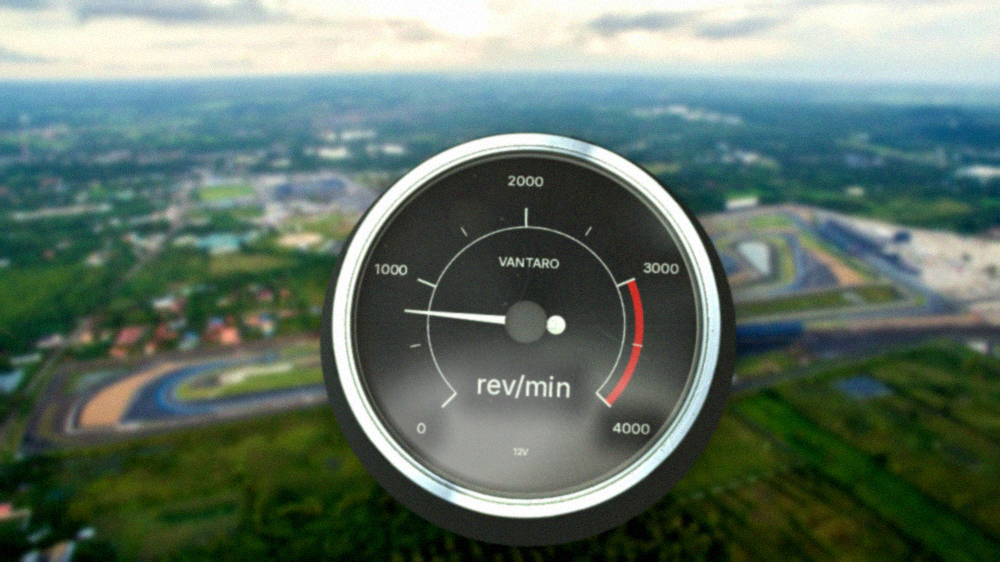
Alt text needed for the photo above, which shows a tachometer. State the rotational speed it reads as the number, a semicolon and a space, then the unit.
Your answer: 750; rpm
